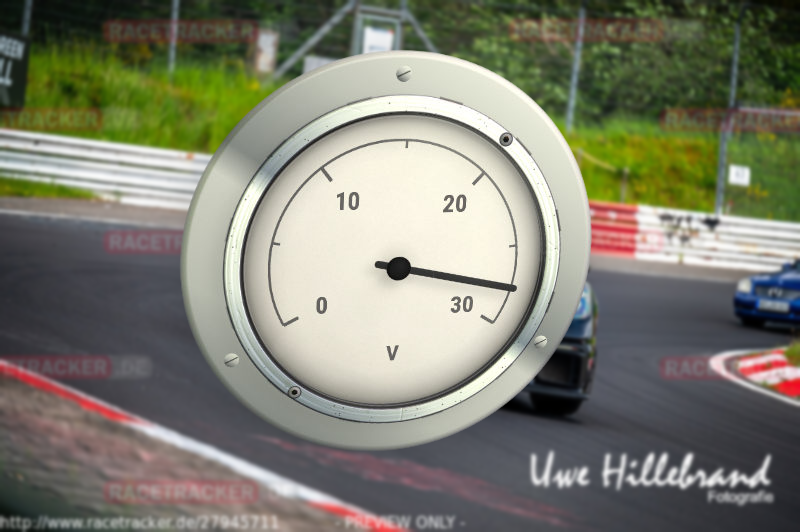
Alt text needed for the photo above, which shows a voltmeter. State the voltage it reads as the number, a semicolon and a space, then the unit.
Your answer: 27.5; V
